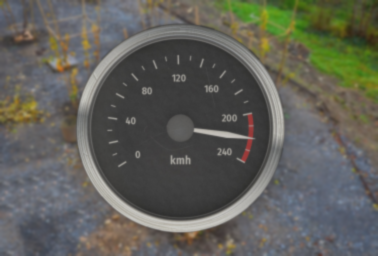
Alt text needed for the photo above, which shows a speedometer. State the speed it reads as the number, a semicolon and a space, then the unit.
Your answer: 220; km/h
